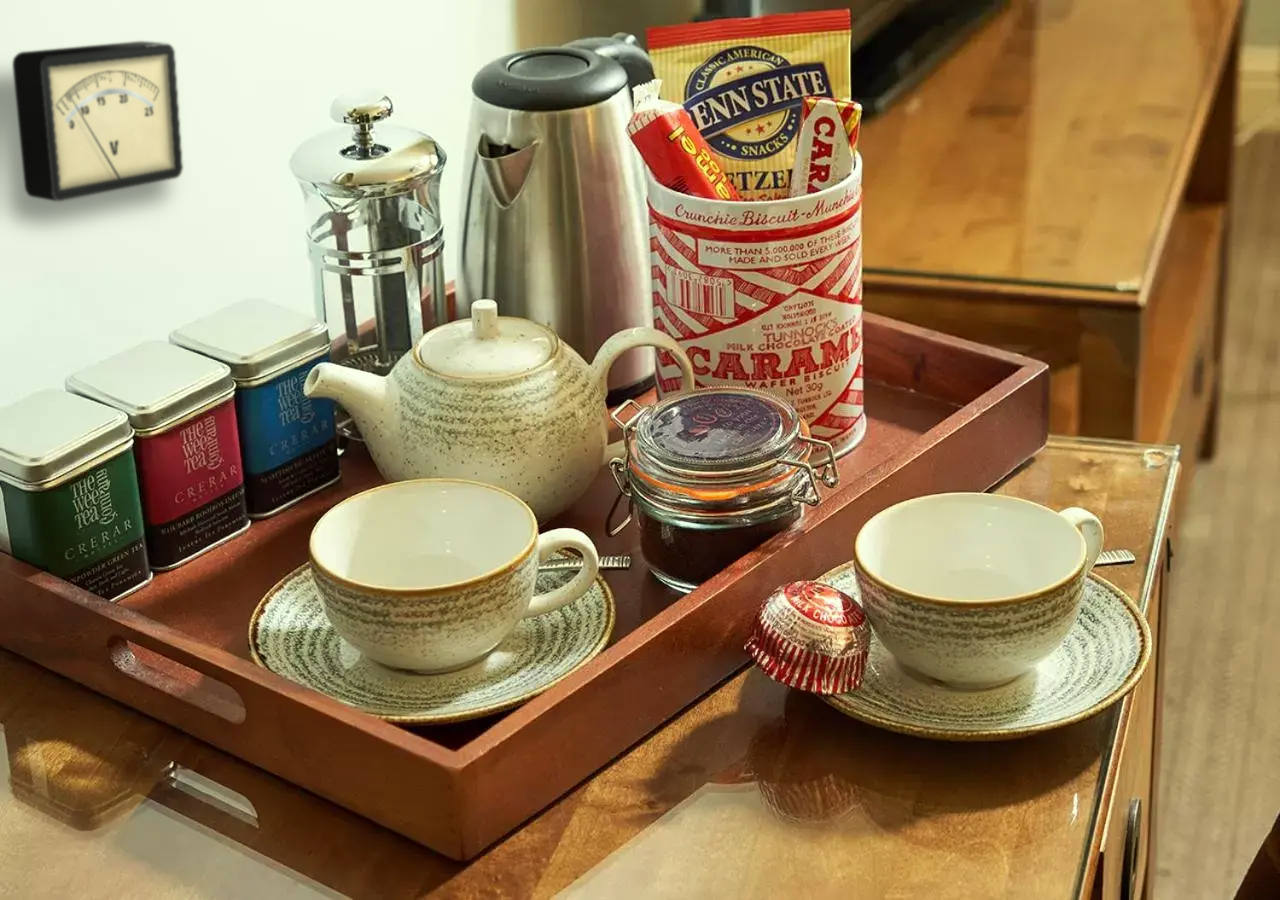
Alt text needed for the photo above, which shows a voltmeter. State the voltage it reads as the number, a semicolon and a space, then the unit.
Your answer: 7.5; V
